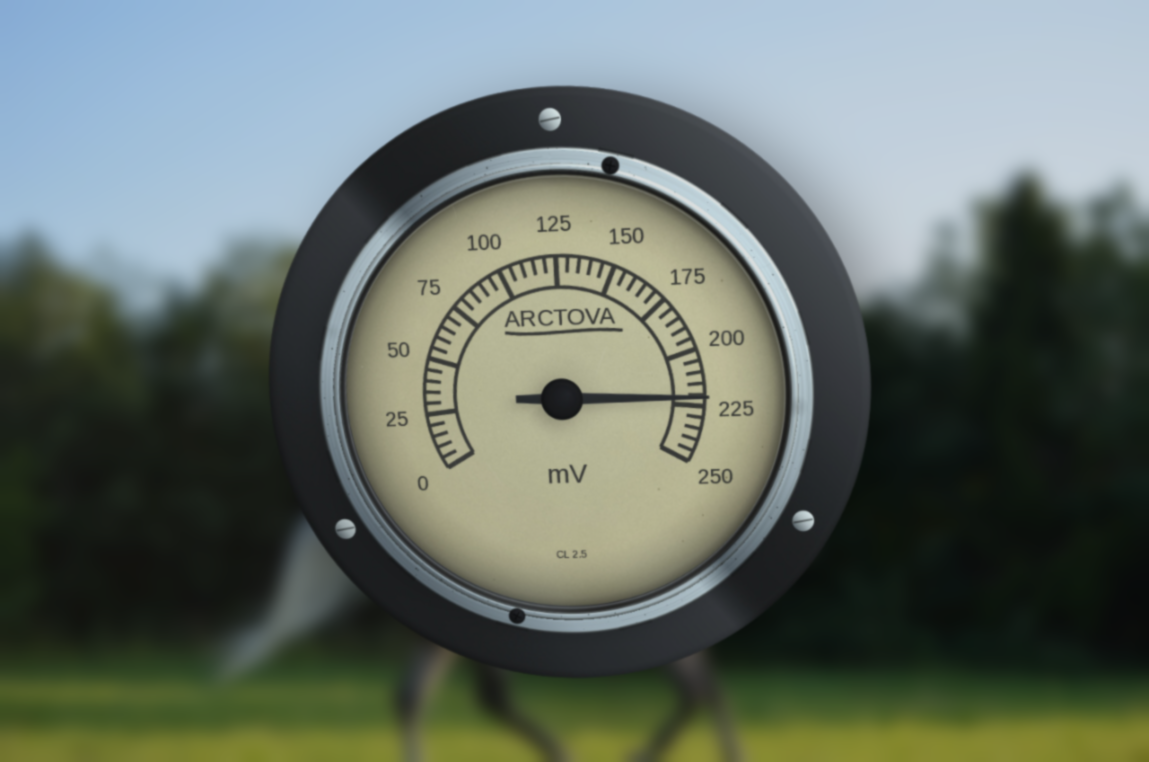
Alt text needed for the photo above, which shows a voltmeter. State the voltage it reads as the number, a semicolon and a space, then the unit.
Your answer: 220; mV
